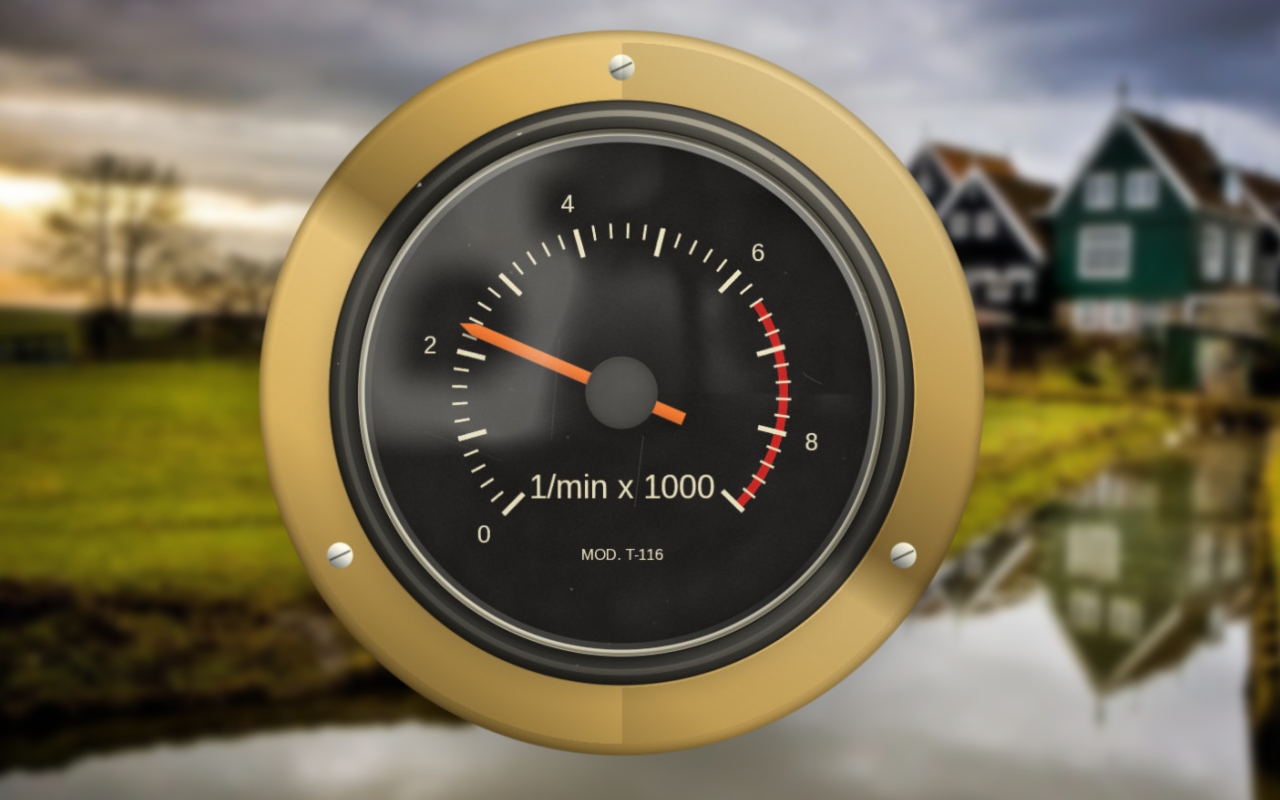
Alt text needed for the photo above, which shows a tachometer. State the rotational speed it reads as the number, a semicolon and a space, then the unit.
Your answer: 2300; rpm
